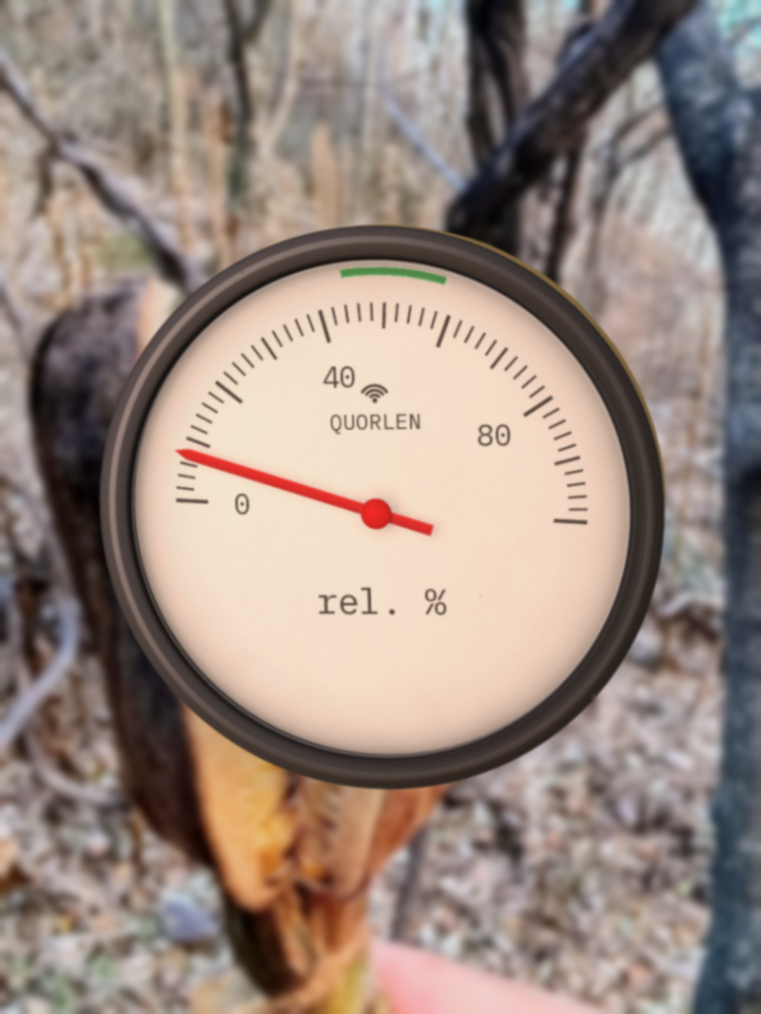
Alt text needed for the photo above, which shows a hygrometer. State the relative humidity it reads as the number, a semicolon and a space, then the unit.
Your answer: 8; %
